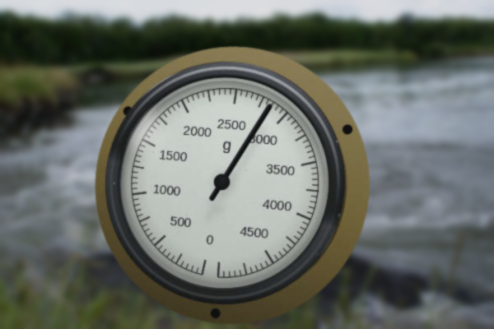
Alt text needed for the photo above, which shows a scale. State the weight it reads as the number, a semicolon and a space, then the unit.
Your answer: 2850; g
